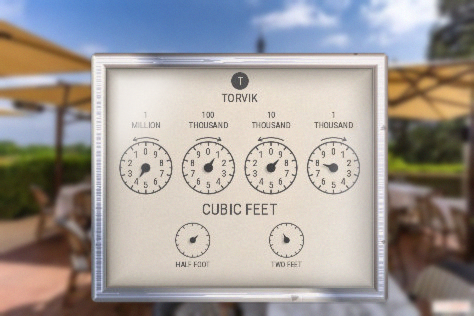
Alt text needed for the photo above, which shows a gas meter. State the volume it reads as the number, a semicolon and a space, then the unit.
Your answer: 408800; ft³
